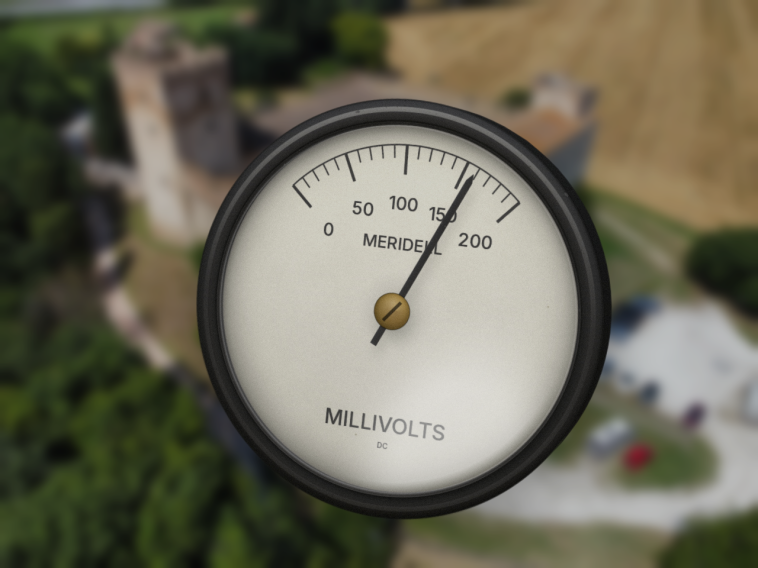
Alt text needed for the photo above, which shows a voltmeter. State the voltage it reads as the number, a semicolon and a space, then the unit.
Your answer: 160; mV
